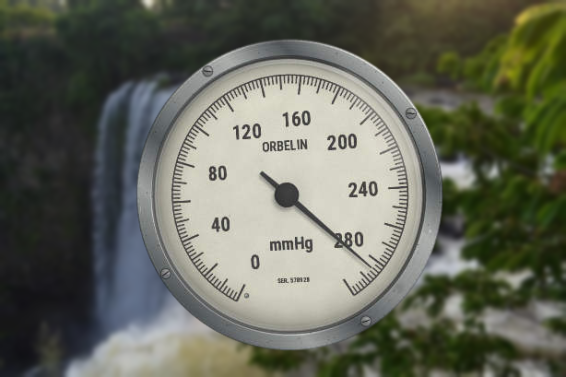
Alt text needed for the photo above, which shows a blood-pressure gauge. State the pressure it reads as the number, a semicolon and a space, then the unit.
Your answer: 284; mmHg
